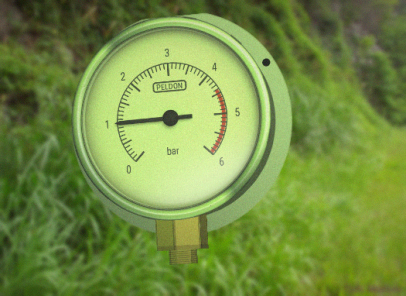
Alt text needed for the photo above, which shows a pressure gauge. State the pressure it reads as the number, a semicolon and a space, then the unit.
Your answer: 1; bar
